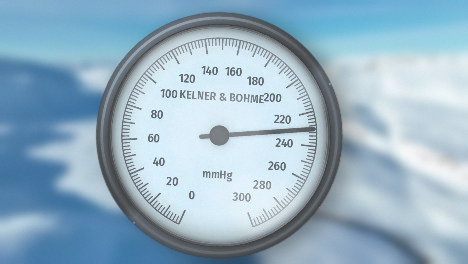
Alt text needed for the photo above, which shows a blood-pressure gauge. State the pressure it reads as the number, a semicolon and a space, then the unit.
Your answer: 230; mmHg
